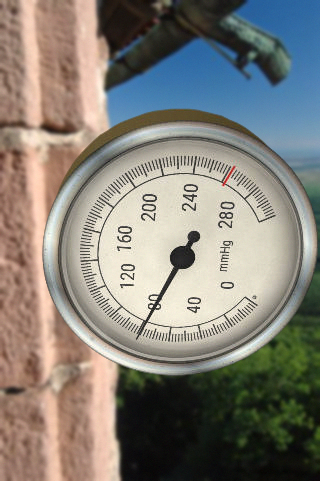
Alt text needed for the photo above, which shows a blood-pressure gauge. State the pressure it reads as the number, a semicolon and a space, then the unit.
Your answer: 80; mmHg
